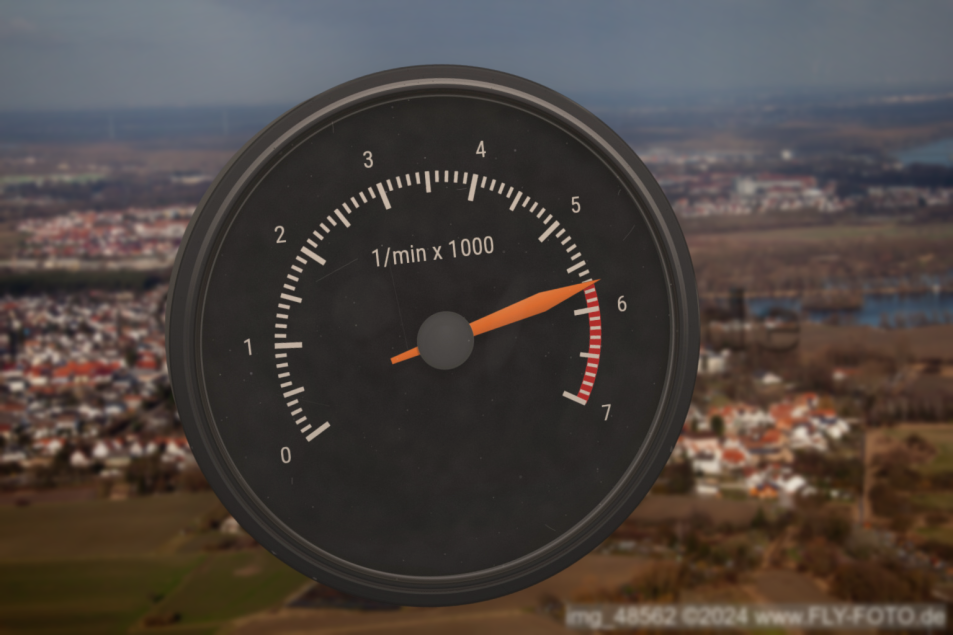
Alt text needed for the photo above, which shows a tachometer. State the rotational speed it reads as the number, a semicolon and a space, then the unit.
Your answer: 5700; rpm
